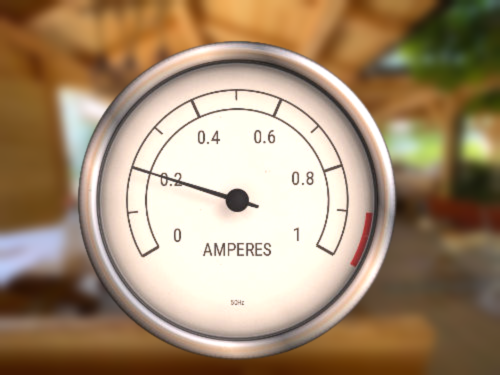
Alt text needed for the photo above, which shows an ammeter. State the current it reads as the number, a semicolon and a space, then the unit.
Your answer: 0.2; A
